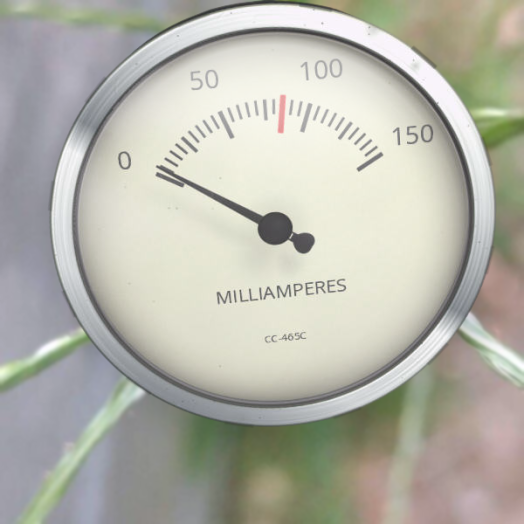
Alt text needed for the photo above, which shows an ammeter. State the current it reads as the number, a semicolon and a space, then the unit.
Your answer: 5; mA
